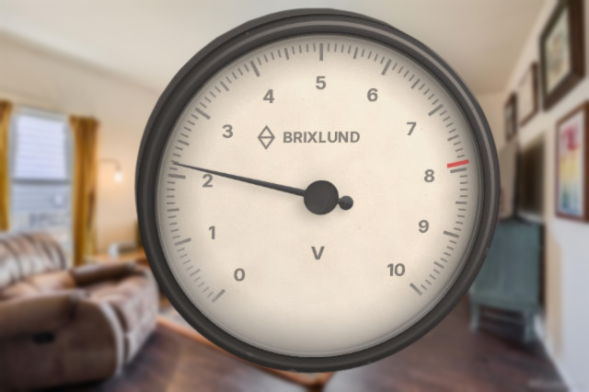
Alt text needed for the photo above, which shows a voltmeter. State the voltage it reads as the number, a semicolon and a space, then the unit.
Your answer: 2.2; V
